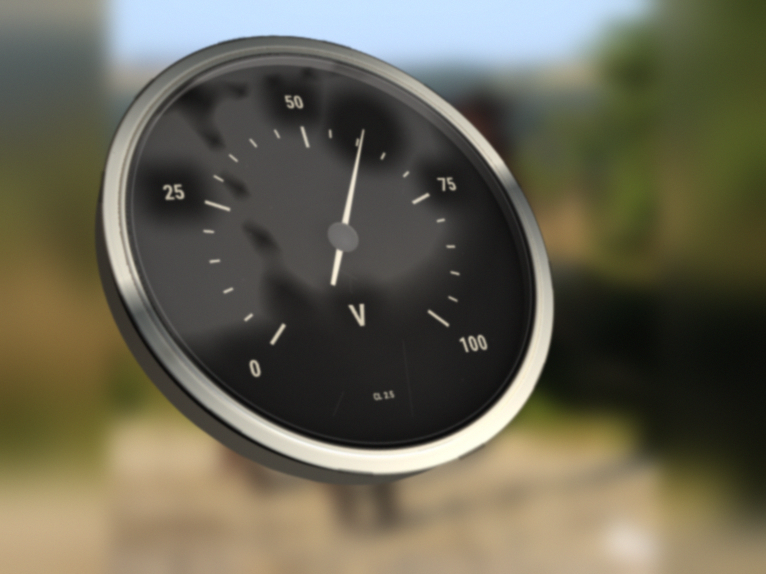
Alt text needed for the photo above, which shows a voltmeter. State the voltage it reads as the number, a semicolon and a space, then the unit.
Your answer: 60; V
